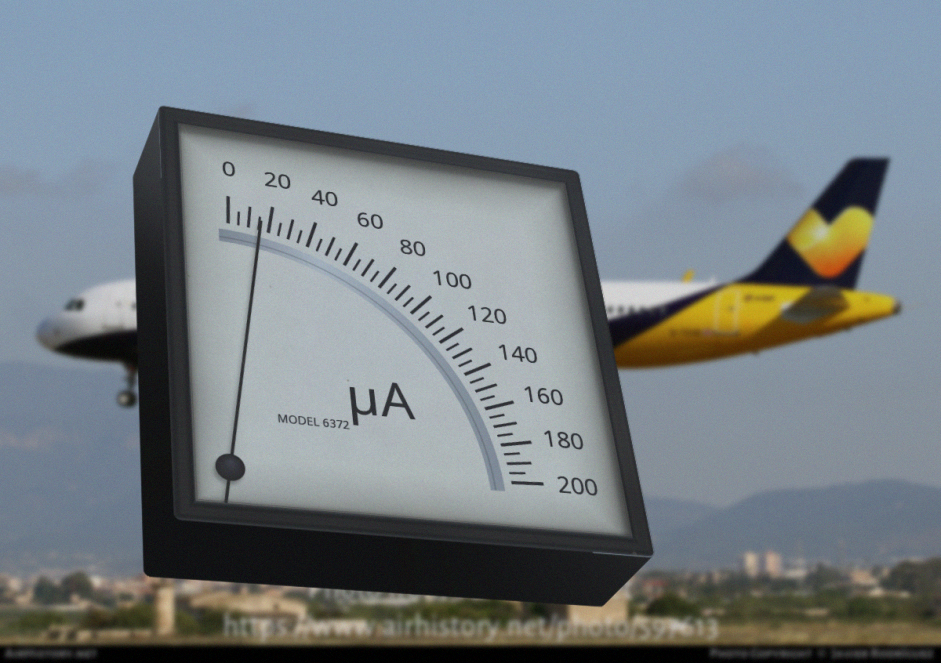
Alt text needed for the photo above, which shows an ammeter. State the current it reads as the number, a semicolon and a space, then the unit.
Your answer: 15; µA
